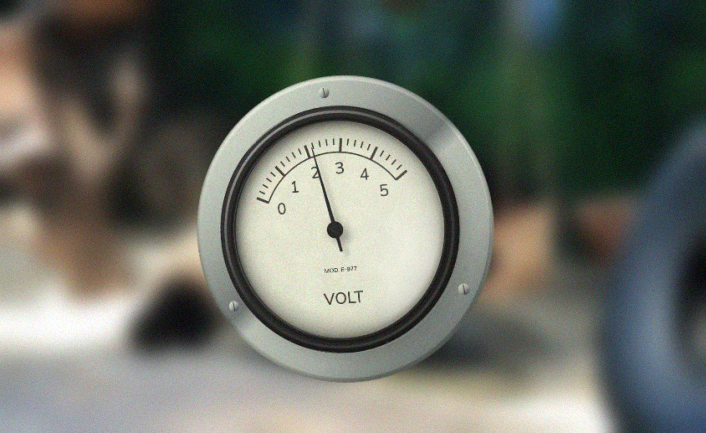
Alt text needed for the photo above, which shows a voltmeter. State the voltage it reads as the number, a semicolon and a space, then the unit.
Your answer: 2.2; V
